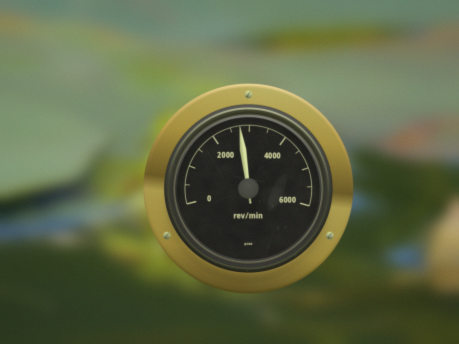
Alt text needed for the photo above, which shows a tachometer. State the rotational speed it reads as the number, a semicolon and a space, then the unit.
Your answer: 2750; rpm
